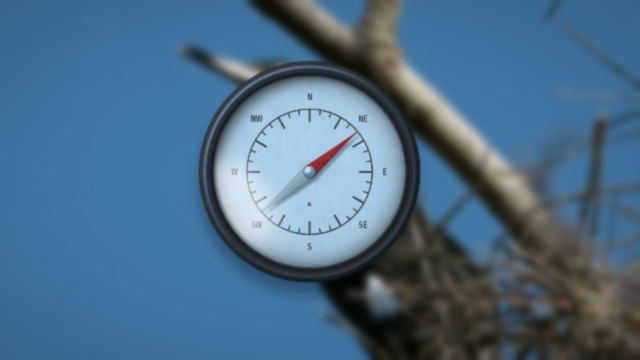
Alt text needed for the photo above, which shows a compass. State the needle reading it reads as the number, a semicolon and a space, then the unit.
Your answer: 50; °
